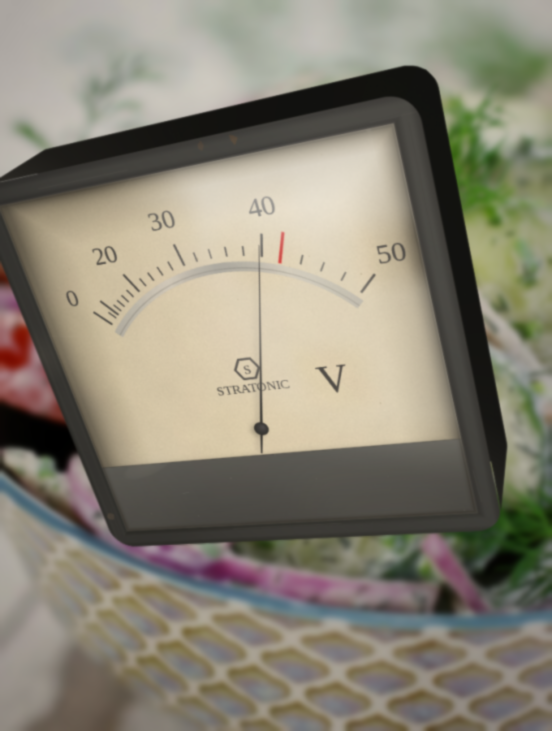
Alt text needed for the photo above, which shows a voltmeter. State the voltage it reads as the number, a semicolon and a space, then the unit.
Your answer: 40; V
